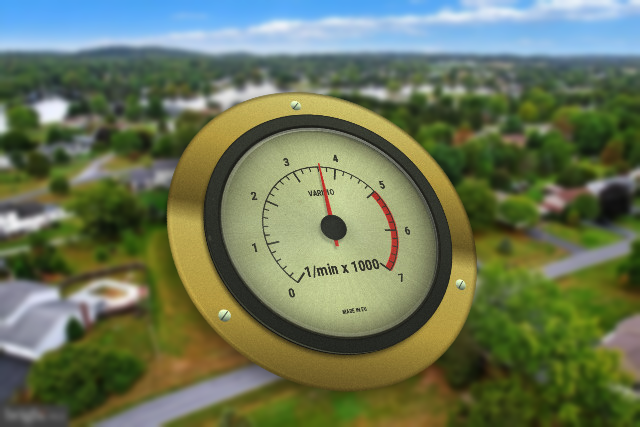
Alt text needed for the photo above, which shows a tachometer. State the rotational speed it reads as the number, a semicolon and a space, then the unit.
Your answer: 3600; rpm
